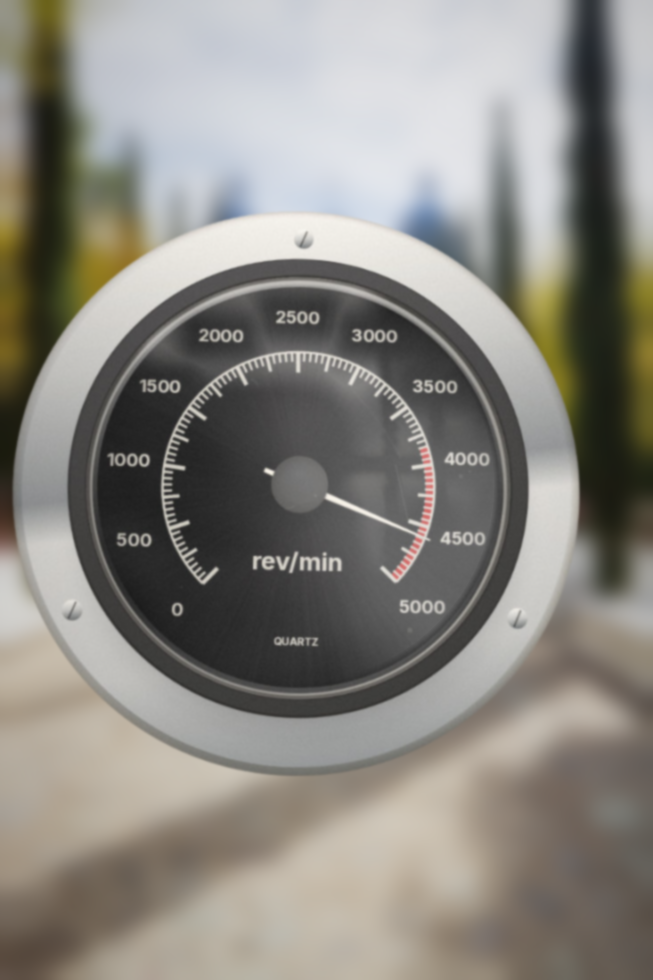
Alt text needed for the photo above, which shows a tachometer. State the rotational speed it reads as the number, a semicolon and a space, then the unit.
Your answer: 4600; rpm
